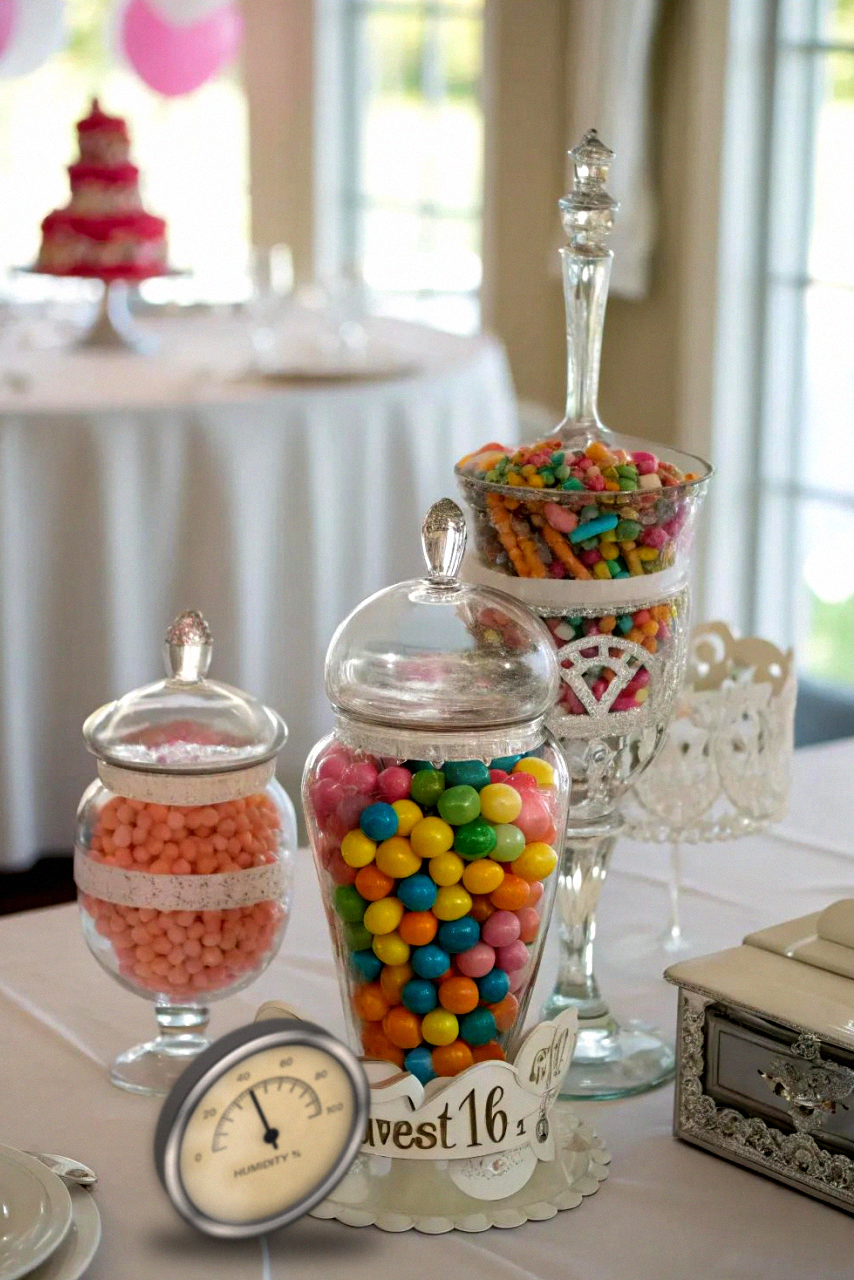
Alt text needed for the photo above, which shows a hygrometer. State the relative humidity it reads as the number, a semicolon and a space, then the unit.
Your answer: 40; %
